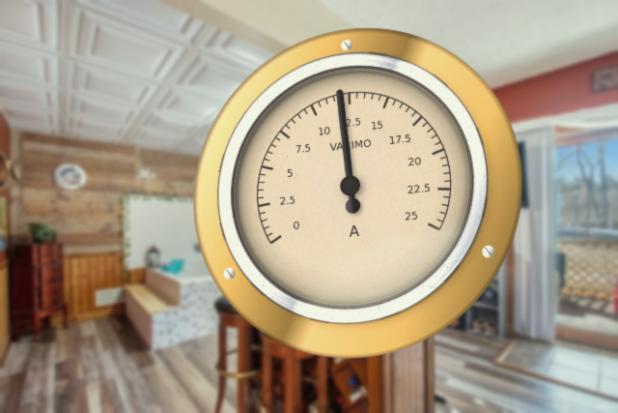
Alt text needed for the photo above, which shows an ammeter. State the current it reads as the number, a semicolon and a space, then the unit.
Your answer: 12; A
